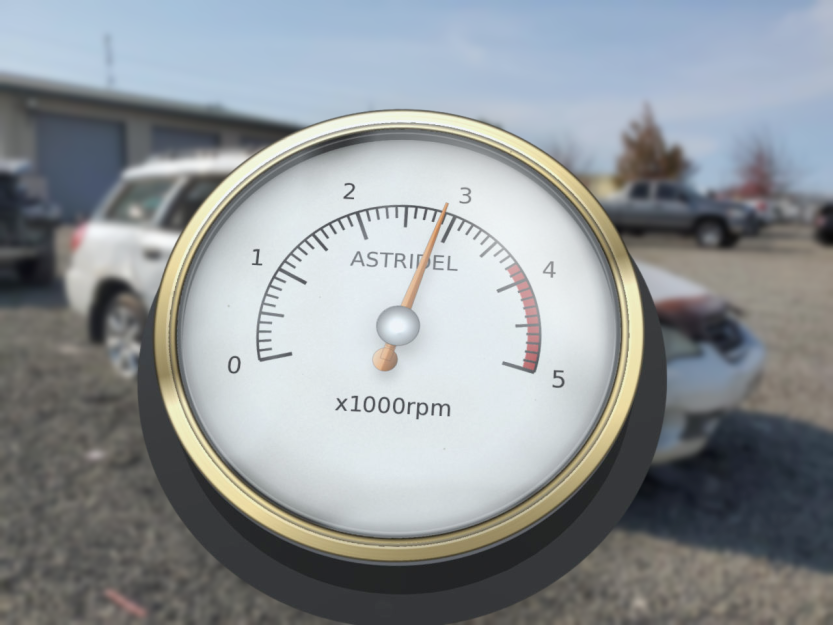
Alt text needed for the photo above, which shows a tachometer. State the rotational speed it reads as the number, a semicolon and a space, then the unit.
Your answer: 2900; rpm
